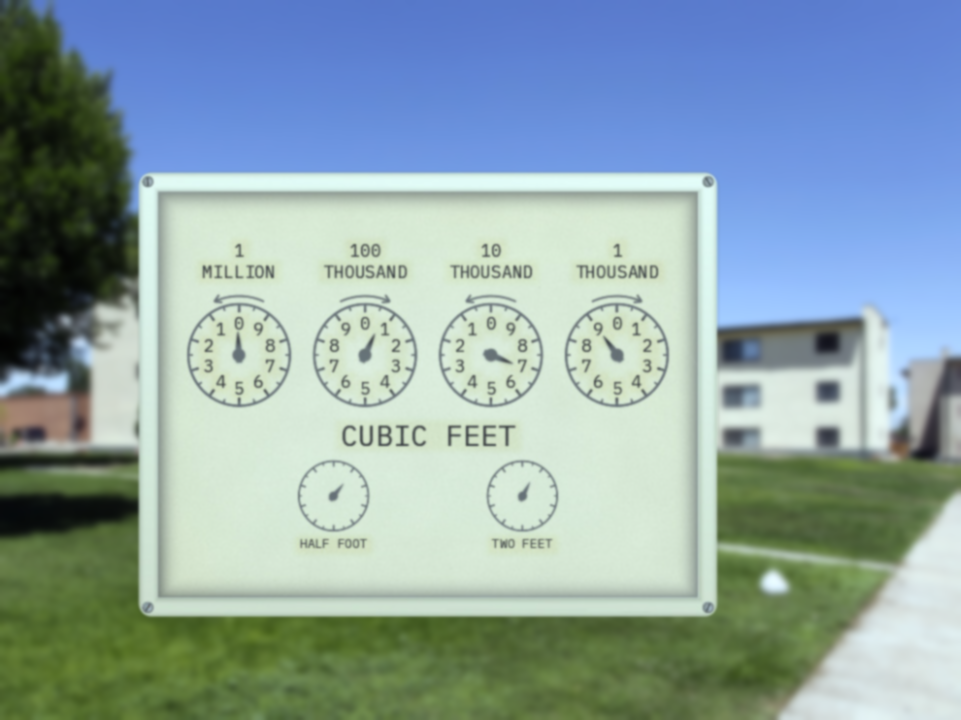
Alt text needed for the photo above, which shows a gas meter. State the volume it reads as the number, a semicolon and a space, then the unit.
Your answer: 6900; ft³
